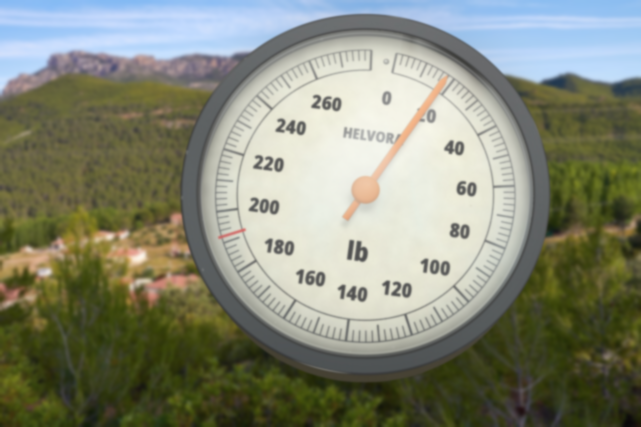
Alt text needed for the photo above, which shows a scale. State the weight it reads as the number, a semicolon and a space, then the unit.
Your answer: 18; lb
